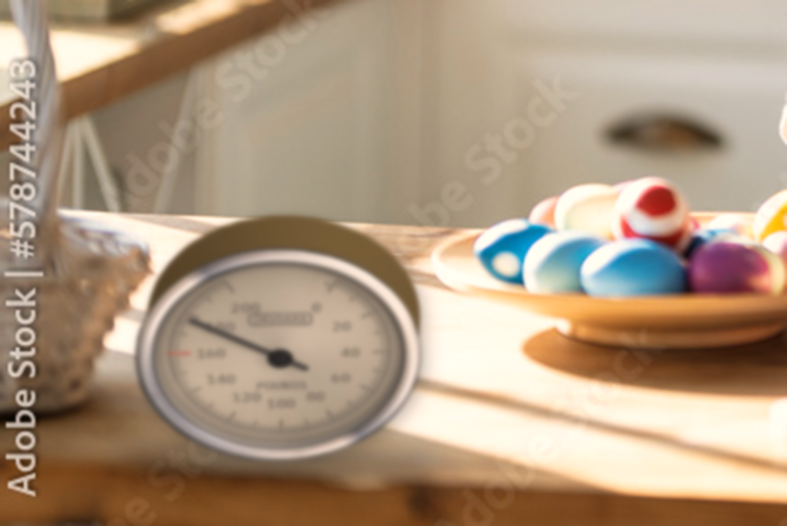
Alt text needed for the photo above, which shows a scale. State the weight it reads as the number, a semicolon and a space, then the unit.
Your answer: 180; lb
